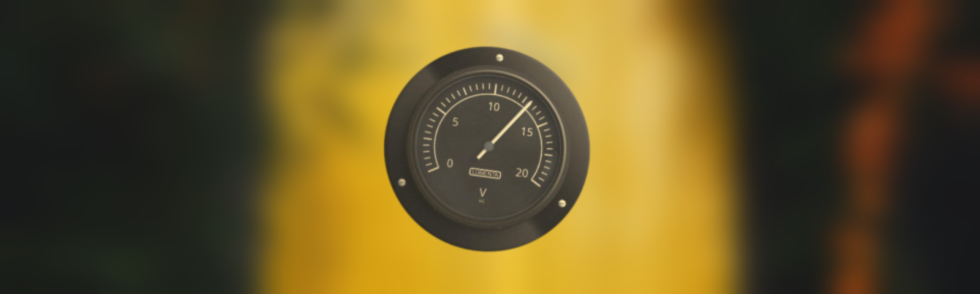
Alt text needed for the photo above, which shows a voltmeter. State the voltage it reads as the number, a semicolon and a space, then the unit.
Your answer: 13; V
